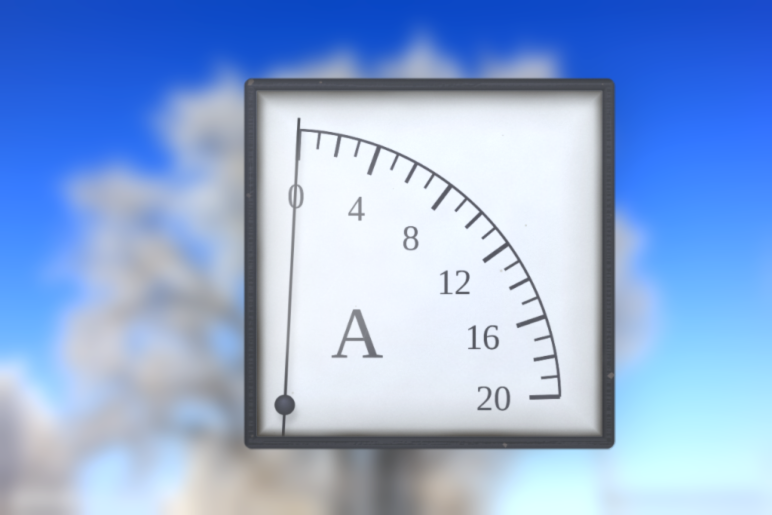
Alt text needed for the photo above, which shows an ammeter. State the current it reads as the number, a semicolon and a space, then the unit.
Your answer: 0; A
